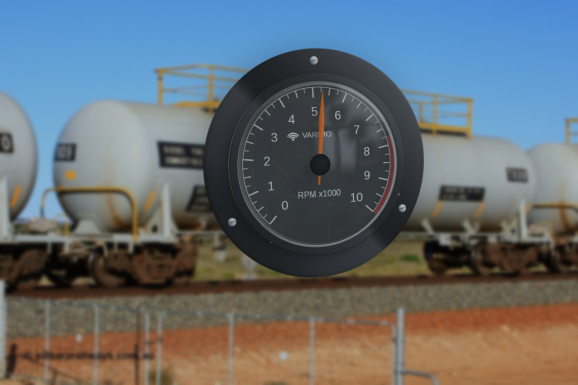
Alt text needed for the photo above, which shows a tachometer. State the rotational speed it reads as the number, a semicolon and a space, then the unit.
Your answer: 5250; rpm
